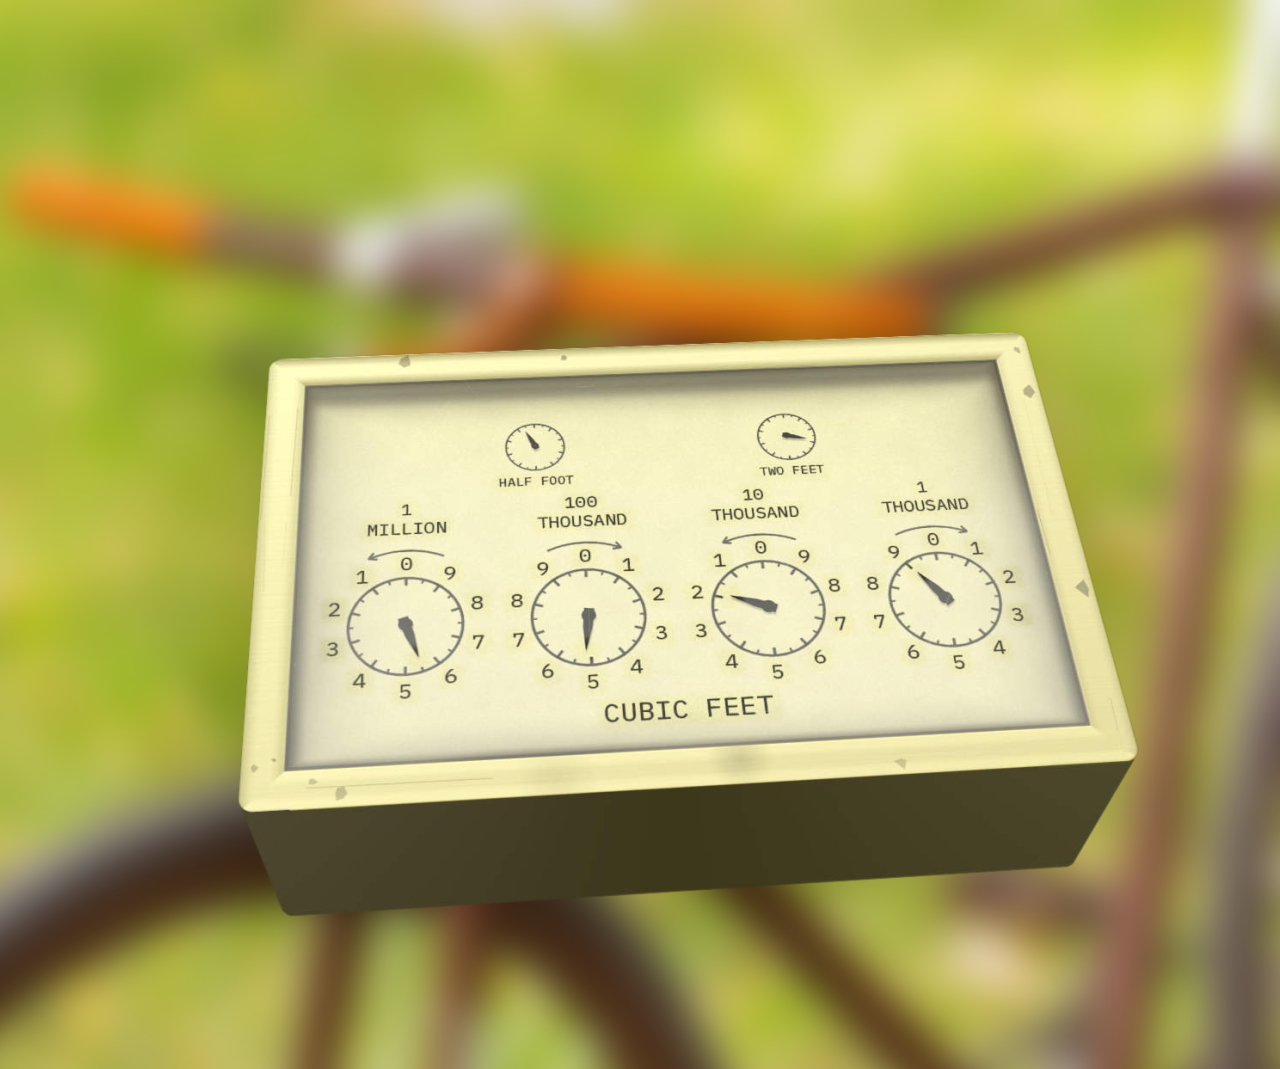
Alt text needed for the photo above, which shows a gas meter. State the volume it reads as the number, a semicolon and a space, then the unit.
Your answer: 551900; ft³
